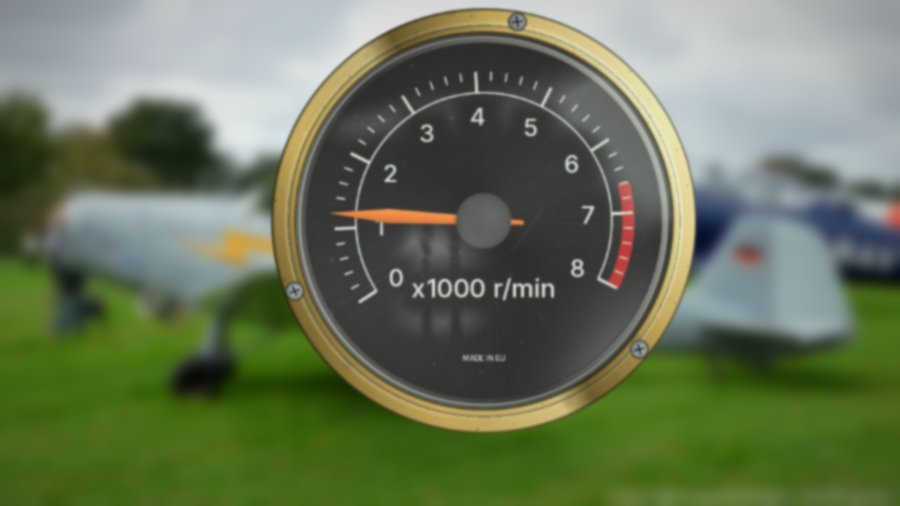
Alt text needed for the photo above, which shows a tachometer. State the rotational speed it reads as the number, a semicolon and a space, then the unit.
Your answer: 1200; rpm
